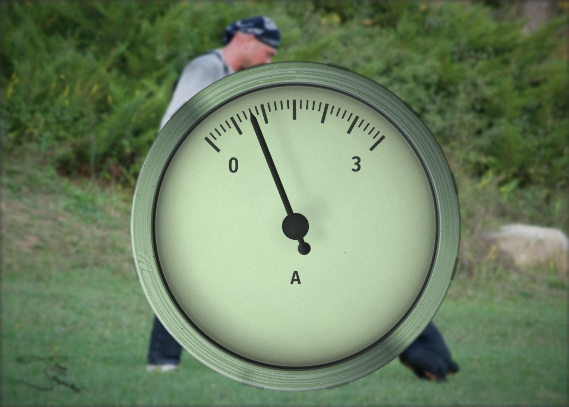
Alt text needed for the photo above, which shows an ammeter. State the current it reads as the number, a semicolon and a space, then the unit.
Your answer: 0.8; A
